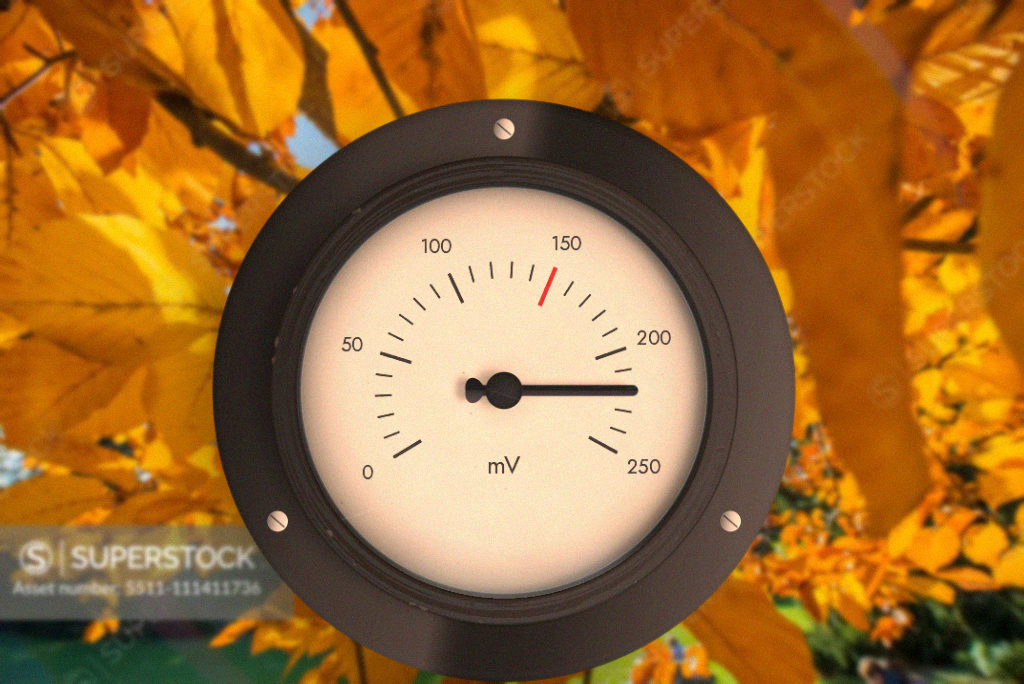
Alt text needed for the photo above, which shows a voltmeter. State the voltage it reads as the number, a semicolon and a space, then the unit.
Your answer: 220; mV
